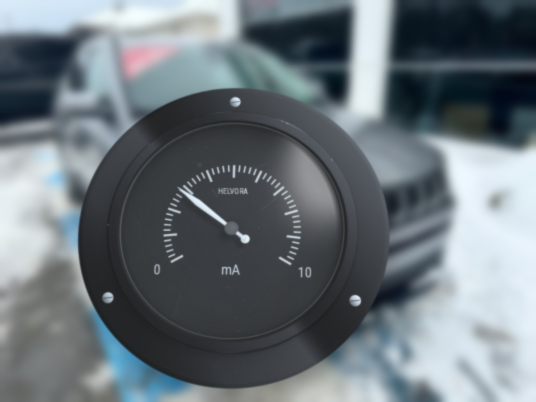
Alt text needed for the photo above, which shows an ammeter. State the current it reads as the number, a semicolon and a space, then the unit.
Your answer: 2.8; mA
